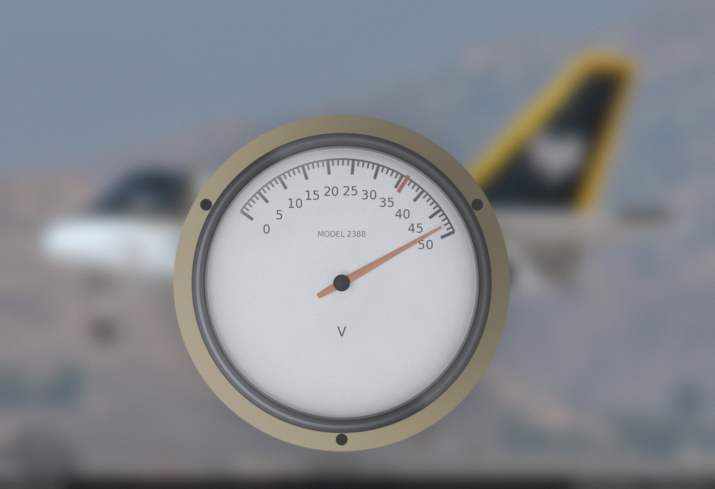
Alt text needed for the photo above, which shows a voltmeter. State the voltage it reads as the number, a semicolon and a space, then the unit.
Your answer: 48; V
